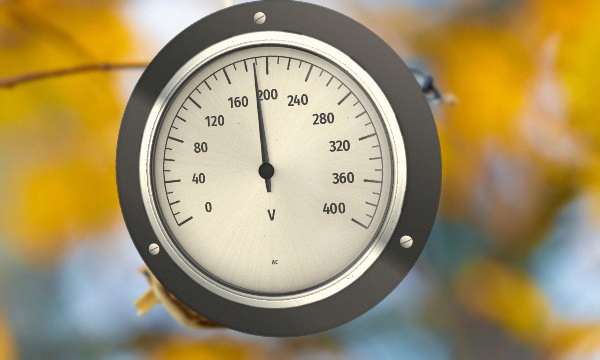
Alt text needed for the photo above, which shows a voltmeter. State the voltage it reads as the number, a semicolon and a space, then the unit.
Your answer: 190; V
